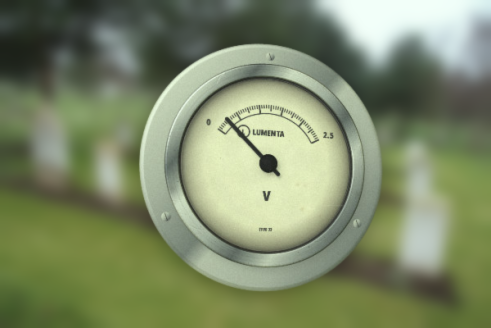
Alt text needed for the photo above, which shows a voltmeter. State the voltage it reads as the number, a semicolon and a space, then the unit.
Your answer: 0.25; V
